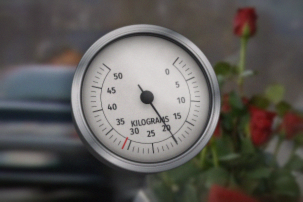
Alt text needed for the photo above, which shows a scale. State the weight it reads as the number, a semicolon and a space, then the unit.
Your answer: 20; kg
